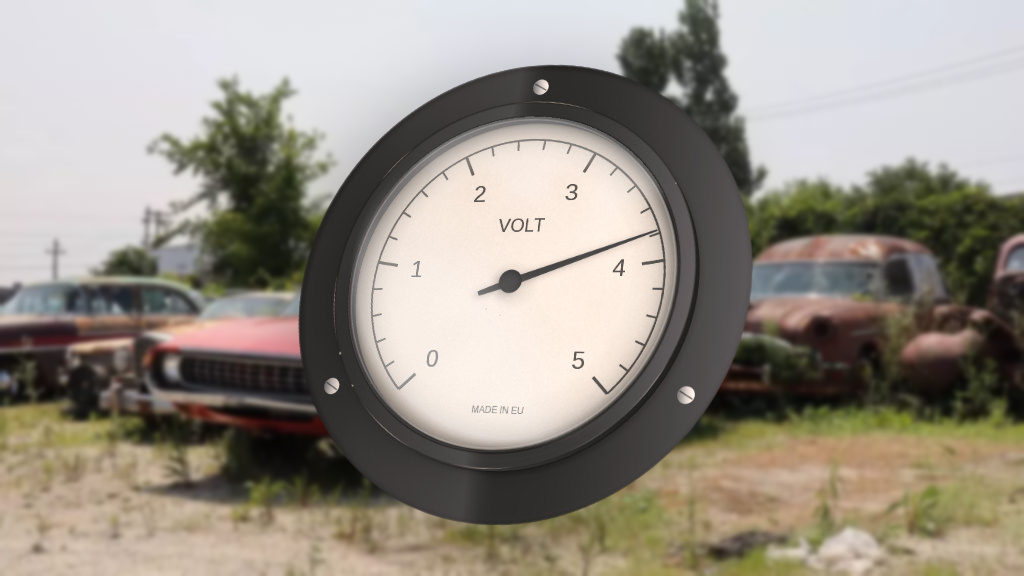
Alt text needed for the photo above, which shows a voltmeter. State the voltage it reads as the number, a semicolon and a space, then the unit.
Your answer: 3.8; V
